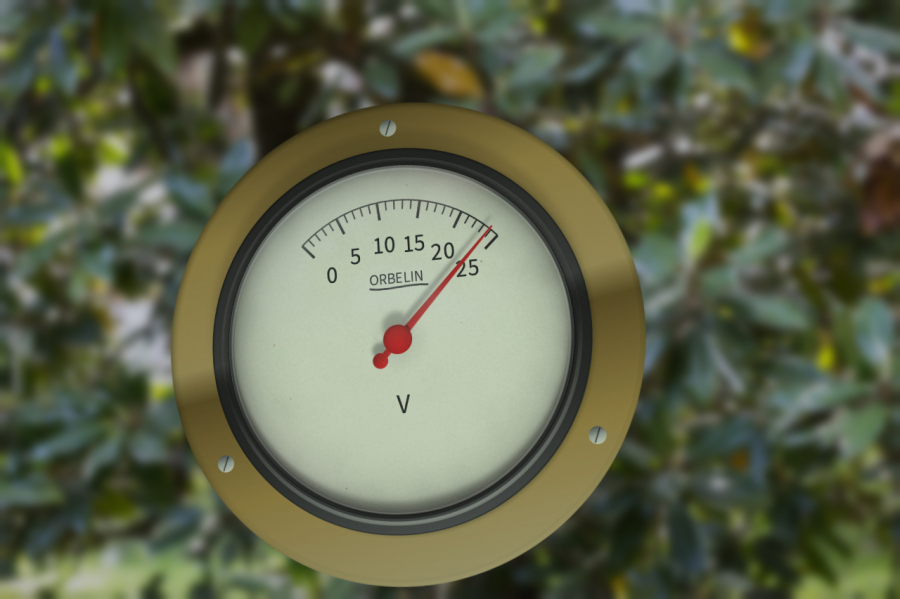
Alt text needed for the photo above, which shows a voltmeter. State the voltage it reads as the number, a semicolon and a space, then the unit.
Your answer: 24; V
